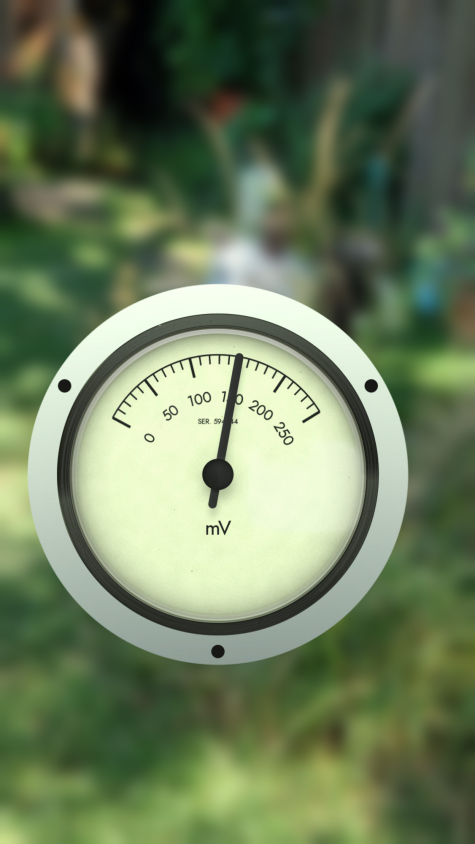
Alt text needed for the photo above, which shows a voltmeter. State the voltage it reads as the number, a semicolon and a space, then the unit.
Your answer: 150; mV
